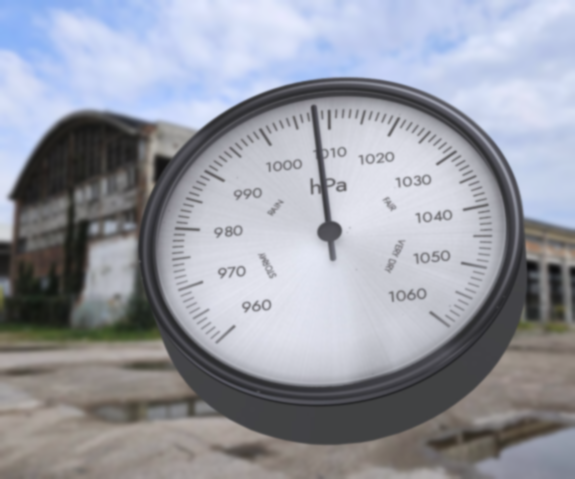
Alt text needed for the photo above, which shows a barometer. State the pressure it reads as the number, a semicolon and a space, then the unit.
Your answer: 1008; hPa
